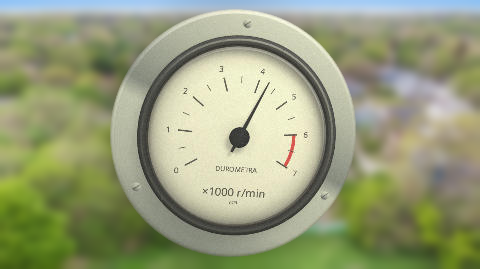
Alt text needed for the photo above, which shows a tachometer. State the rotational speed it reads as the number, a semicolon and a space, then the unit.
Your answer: 4250; rpm
